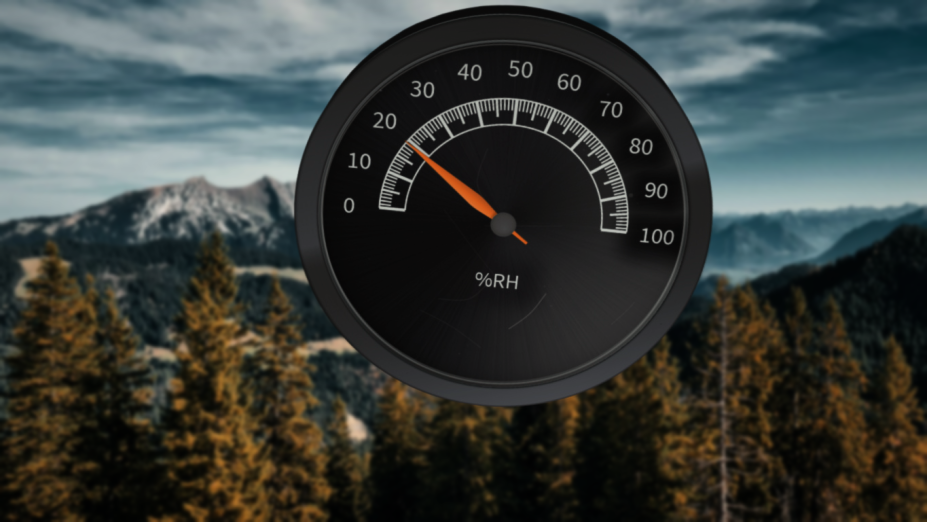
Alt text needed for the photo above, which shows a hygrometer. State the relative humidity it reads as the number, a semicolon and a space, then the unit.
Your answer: 20; %
